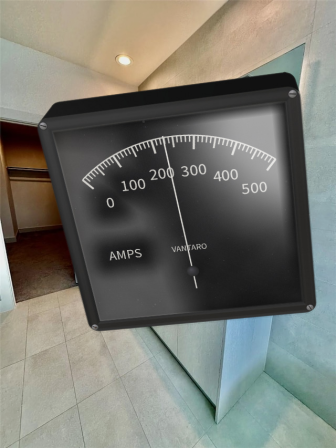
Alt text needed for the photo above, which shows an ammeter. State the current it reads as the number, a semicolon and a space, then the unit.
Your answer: 230; A
